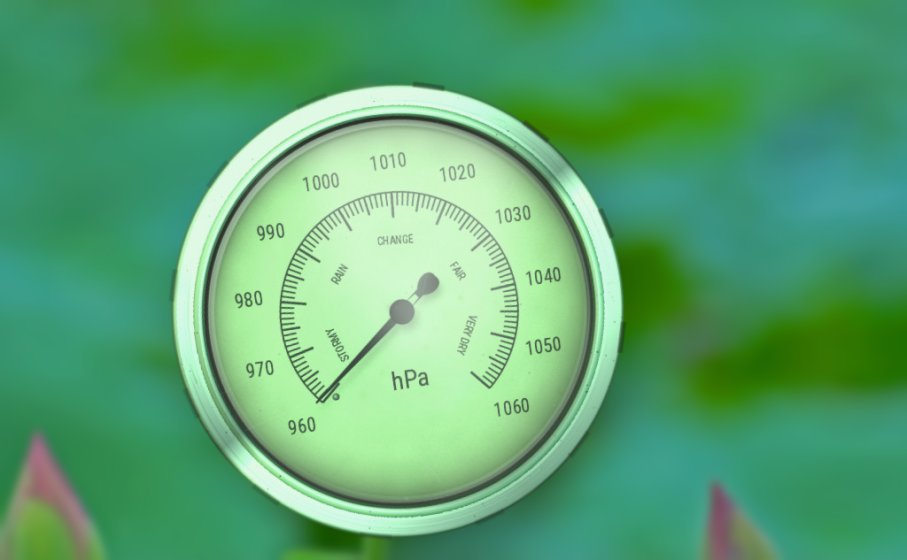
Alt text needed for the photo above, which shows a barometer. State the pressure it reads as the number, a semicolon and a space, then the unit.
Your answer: 961; hPa
